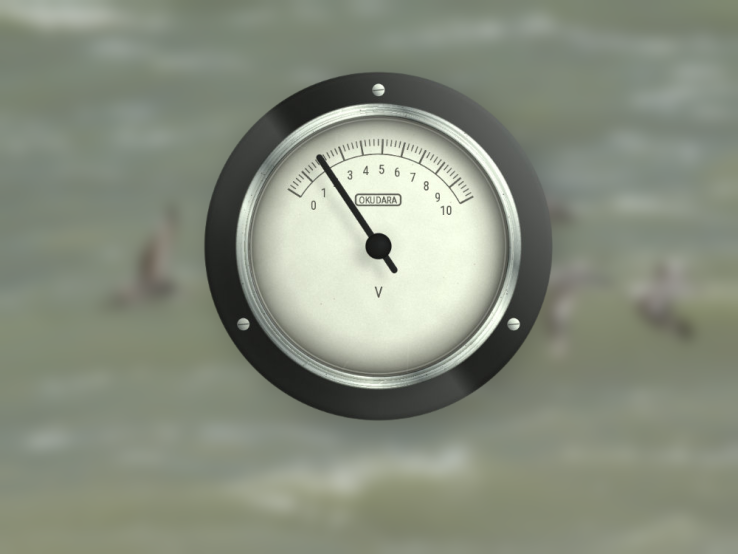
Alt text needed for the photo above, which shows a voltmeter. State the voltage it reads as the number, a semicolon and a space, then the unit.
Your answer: 2; V
